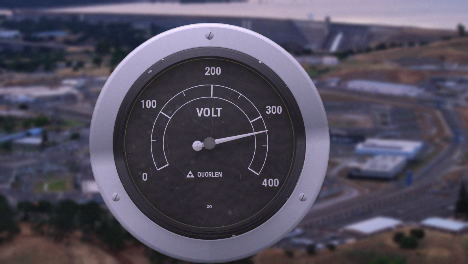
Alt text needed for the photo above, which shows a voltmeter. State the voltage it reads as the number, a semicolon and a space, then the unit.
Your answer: 325; V
